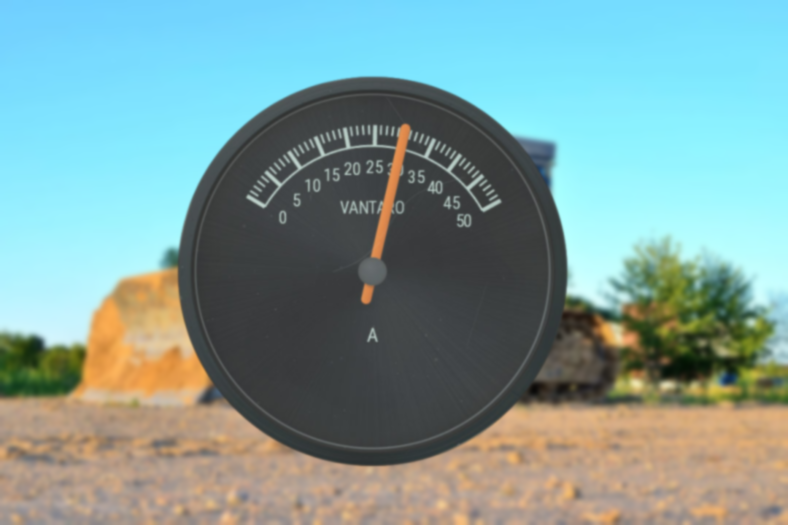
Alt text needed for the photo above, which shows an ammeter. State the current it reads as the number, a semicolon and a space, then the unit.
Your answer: 30; A
